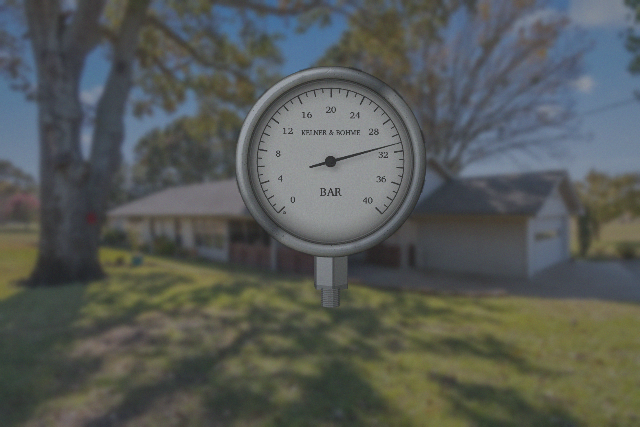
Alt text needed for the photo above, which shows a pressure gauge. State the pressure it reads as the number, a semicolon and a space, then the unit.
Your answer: 31; bar
